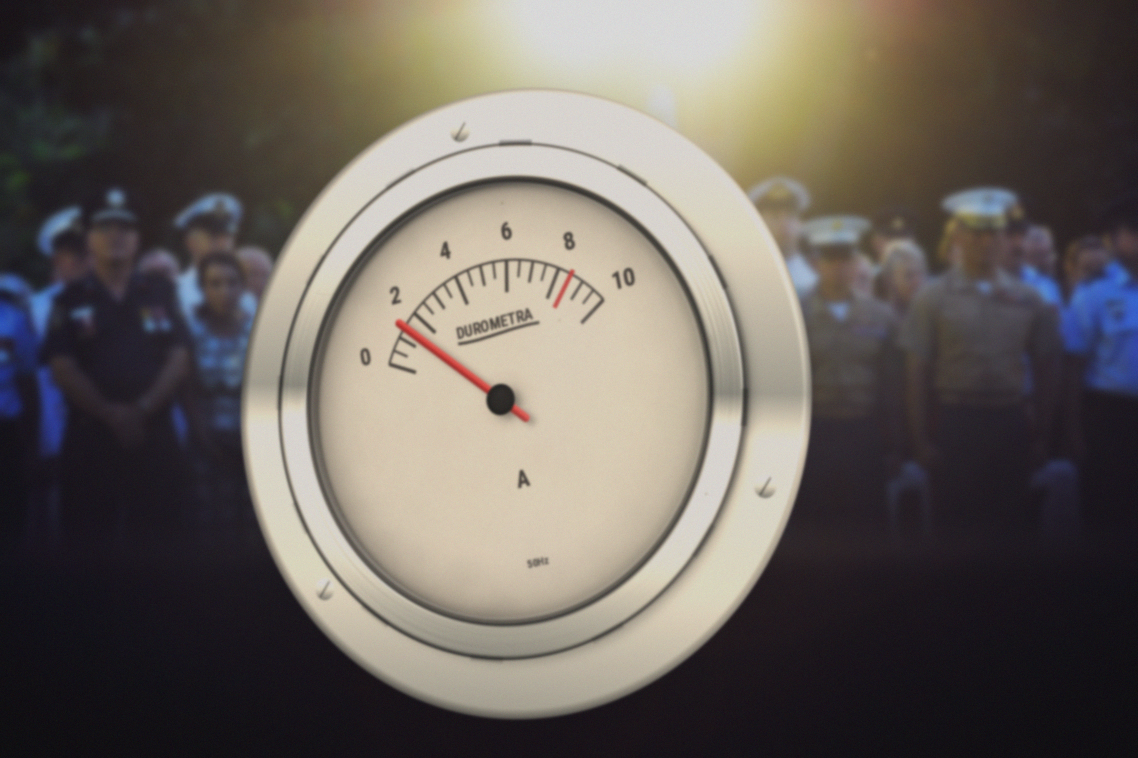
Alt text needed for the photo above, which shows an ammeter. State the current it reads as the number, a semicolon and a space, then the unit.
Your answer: 1.5; A
